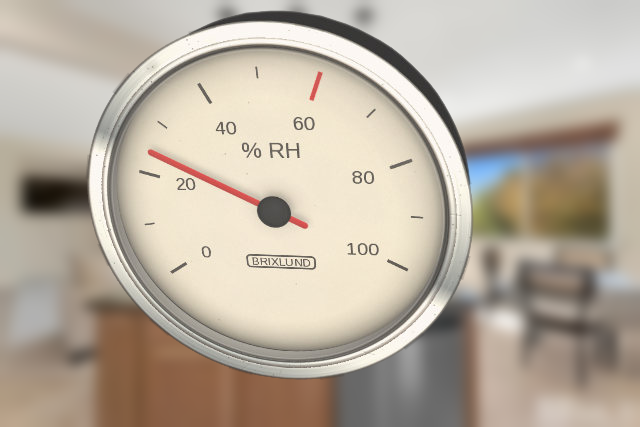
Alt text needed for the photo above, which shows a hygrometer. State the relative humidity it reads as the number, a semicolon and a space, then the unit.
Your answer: 25; %
